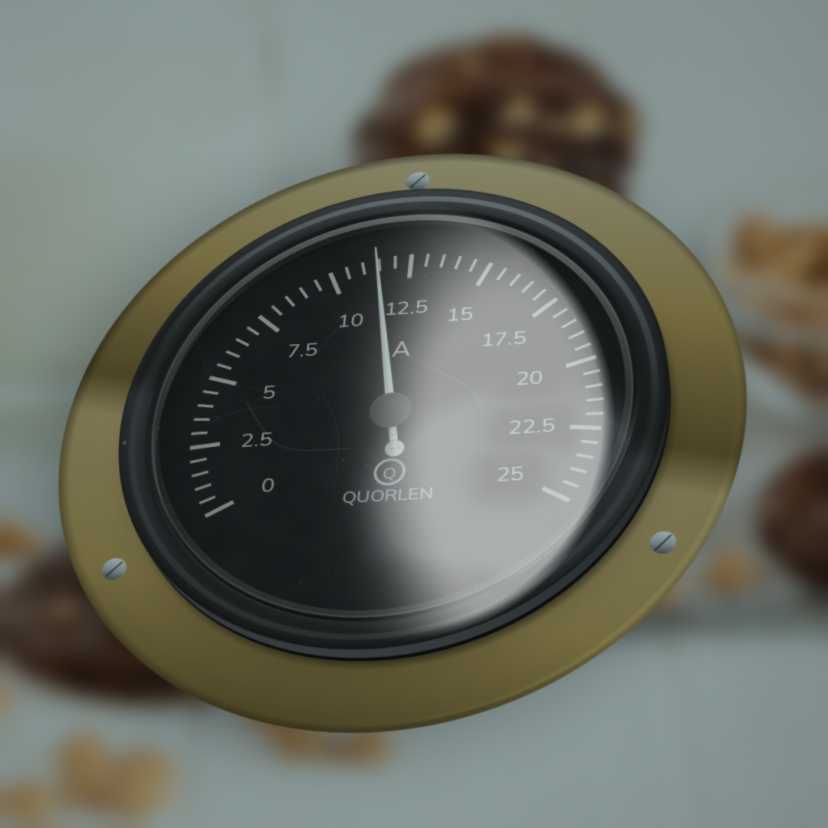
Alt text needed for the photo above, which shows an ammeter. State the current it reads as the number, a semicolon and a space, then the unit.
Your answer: 11.5; A
